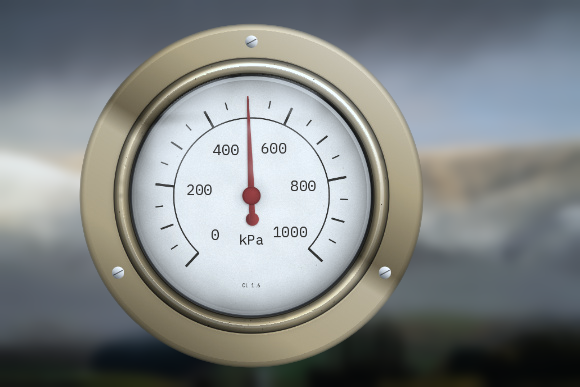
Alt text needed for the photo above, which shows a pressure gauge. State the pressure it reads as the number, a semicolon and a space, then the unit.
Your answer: 500; kPa
